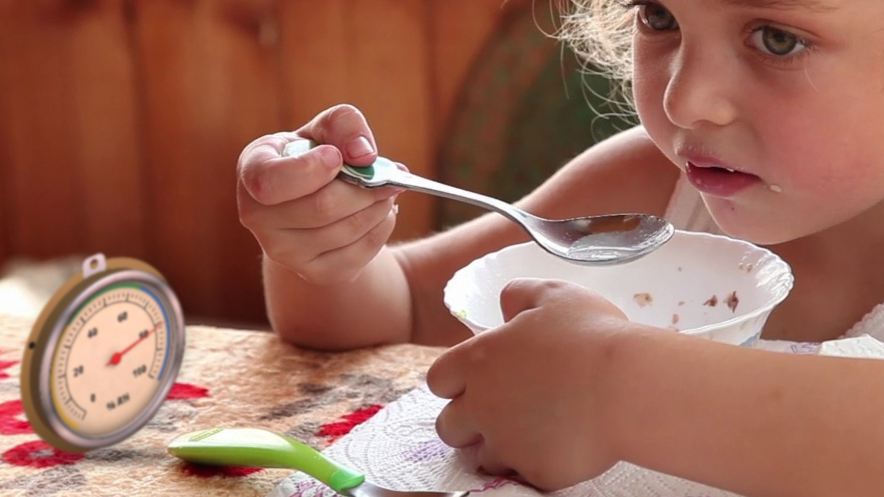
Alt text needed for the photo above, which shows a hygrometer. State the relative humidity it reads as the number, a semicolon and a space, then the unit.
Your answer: 80; %
